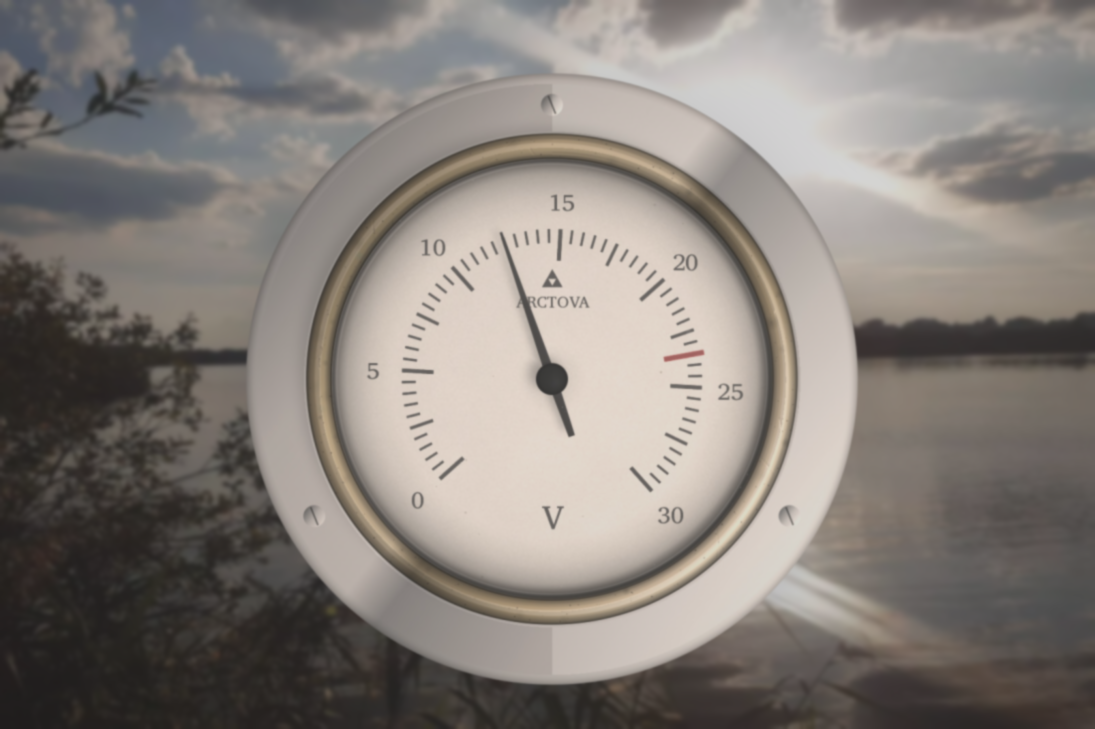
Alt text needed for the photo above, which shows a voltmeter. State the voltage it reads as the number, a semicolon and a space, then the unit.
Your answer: 12.5; V
